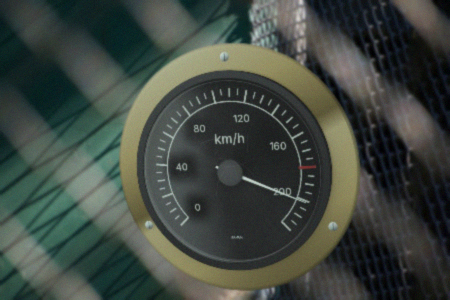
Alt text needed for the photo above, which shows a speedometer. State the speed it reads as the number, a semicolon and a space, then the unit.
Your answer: 200; km/h
